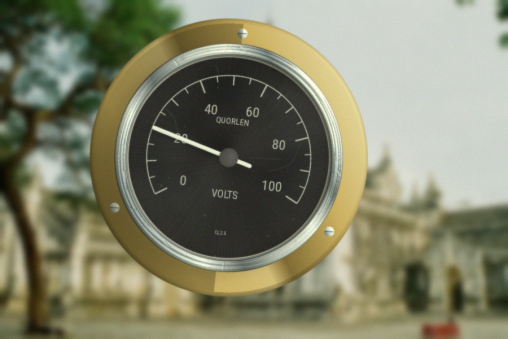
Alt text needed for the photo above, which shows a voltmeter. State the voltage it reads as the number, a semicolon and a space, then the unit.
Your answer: 20; V
